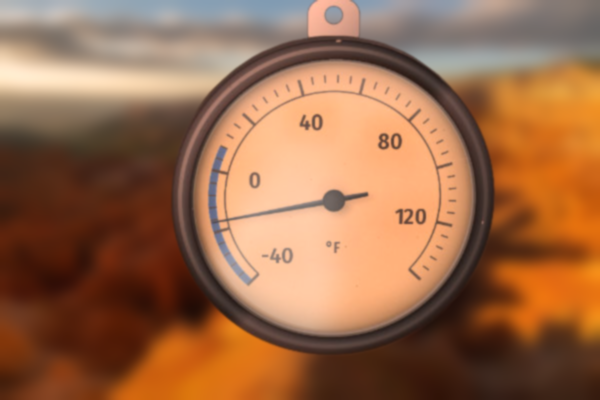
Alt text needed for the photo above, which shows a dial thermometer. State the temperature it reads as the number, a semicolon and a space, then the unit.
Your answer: -16; °F
